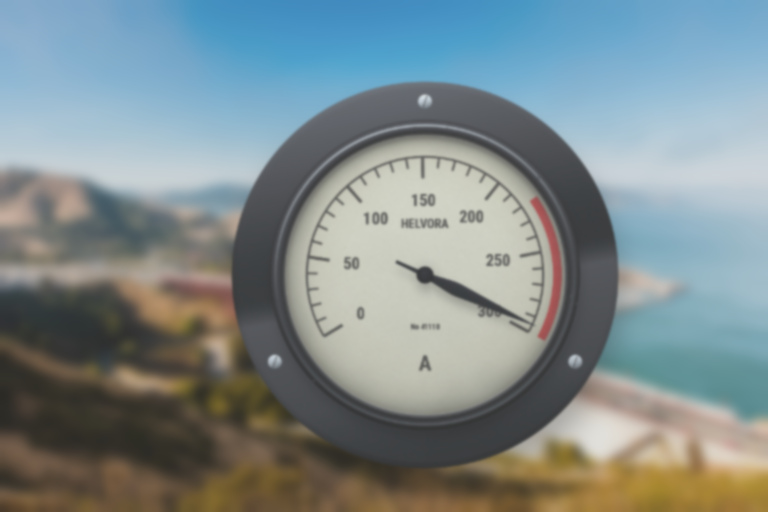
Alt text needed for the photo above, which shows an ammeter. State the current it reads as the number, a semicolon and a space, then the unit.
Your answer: 295; A
